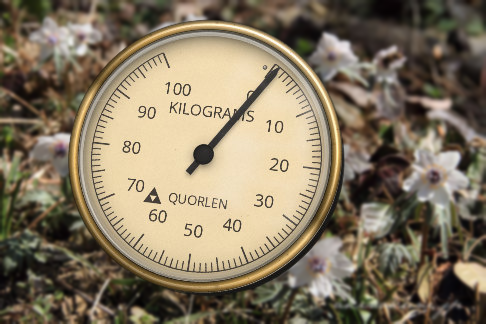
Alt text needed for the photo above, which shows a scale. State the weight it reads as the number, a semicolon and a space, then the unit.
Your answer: 1; kg
